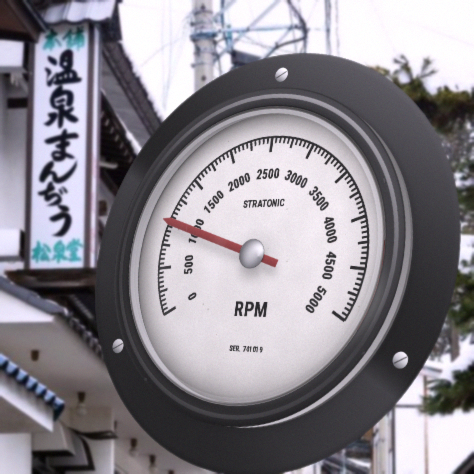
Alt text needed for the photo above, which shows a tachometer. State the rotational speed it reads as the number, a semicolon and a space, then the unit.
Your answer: 1000; rpm
